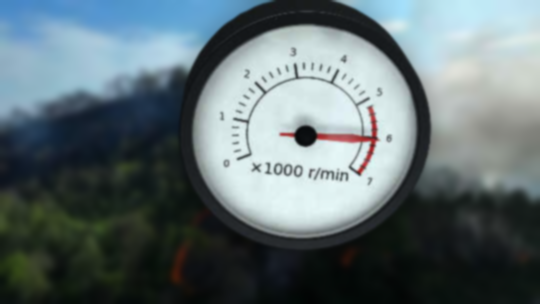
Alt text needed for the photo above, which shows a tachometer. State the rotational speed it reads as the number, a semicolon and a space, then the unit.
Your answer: 6000; rpm
